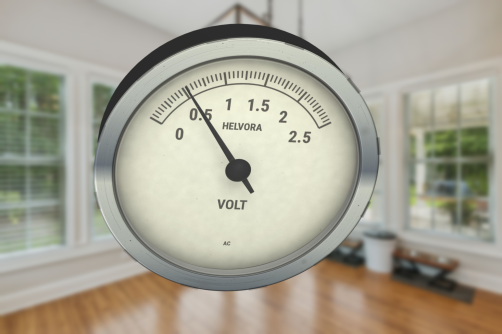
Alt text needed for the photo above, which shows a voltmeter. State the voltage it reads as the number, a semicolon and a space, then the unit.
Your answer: 0.55; V
